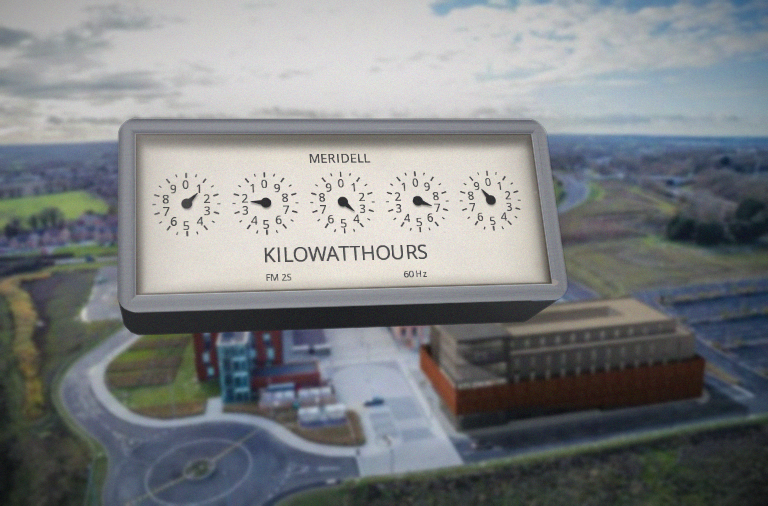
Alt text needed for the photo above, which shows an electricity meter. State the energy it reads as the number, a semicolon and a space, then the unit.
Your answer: 12369; kWh
